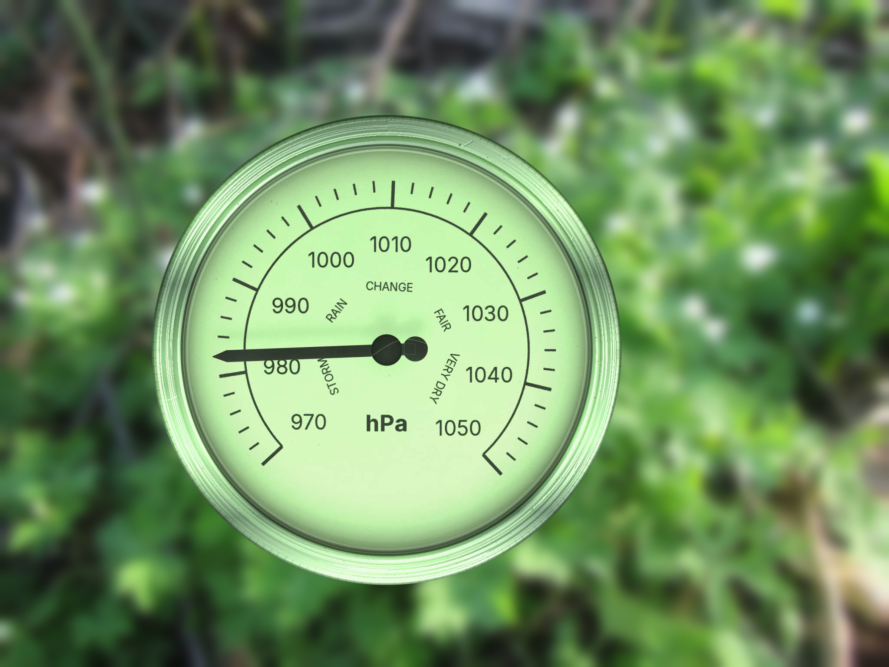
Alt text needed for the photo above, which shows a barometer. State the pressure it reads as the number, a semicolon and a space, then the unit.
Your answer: 982; hPa
